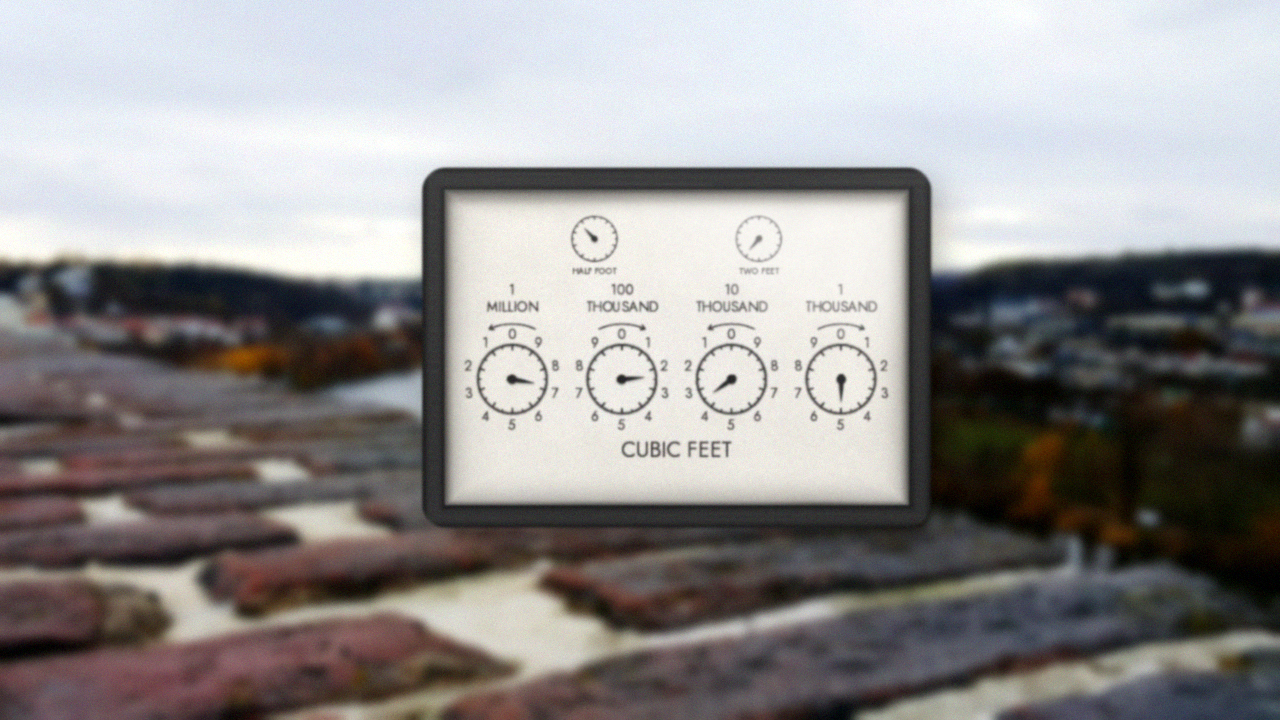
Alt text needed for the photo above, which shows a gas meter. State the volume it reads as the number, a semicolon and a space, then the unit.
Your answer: 723500; ft³
